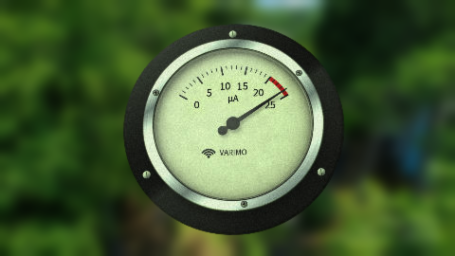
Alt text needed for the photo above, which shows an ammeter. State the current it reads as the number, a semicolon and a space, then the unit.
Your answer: 24; µA
